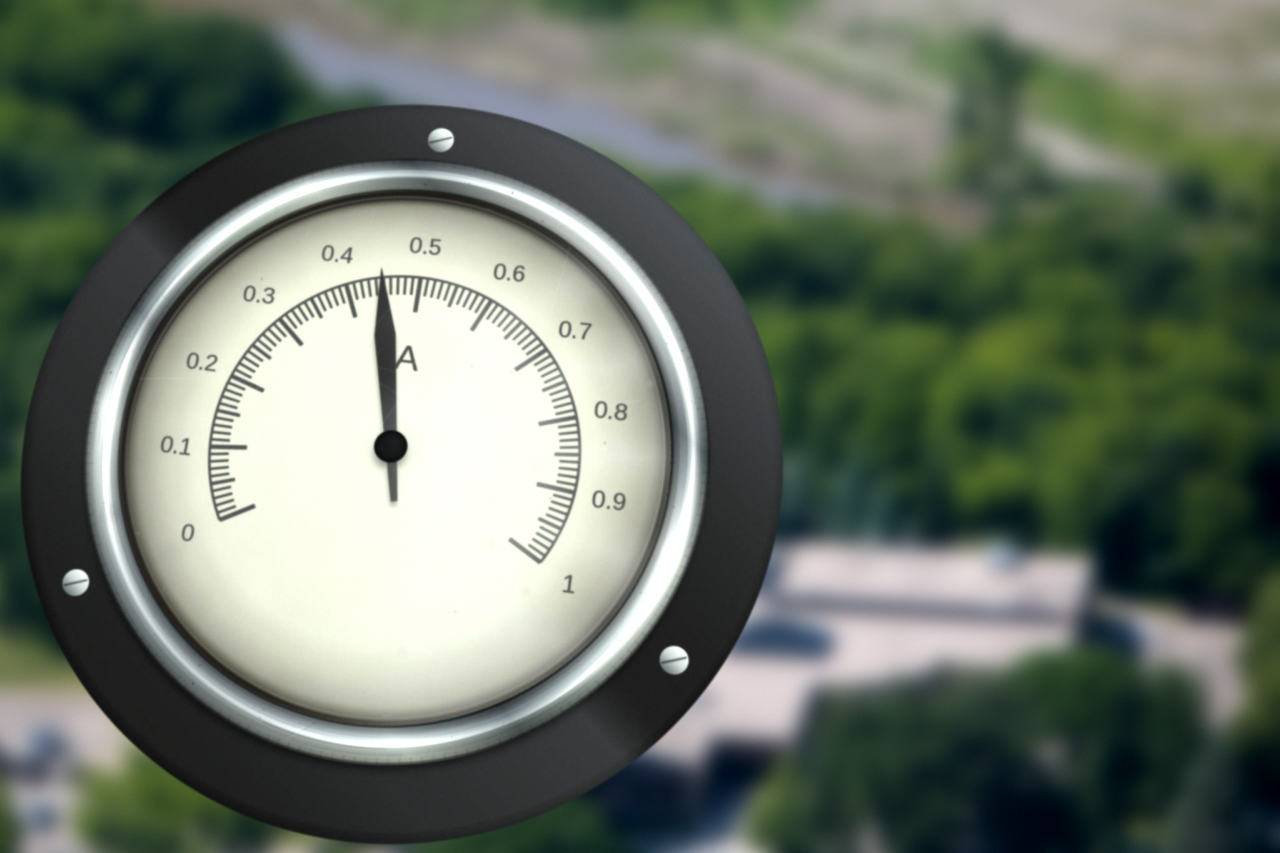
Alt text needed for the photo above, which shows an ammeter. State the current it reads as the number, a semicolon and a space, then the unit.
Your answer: 0.45; A
